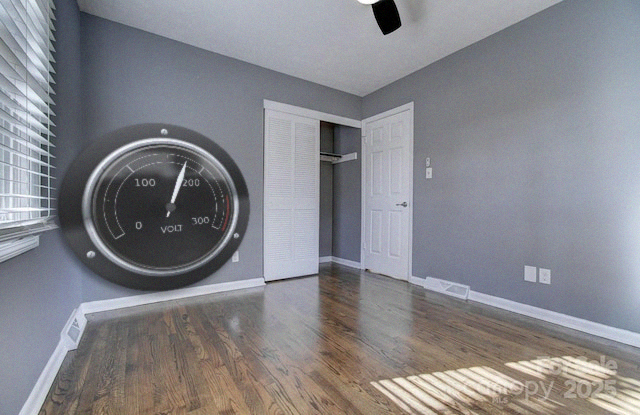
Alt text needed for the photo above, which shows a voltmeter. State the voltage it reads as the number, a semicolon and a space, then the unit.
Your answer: 175; V
